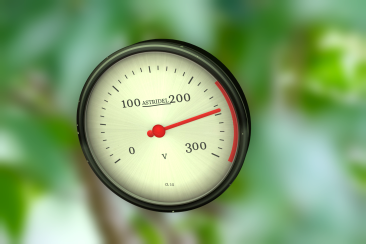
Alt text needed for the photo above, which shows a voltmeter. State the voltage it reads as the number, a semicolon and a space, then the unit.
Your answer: 245; V
